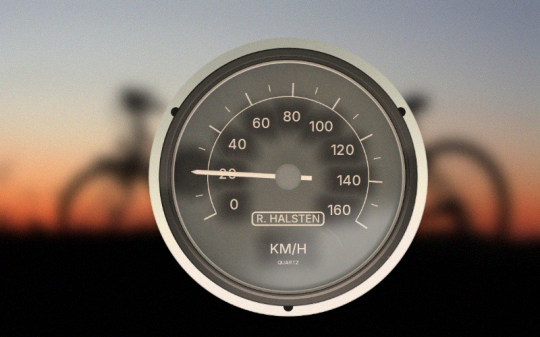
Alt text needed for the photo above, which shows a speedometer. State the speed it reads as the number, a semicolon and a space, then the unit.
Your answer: 20; km/h
